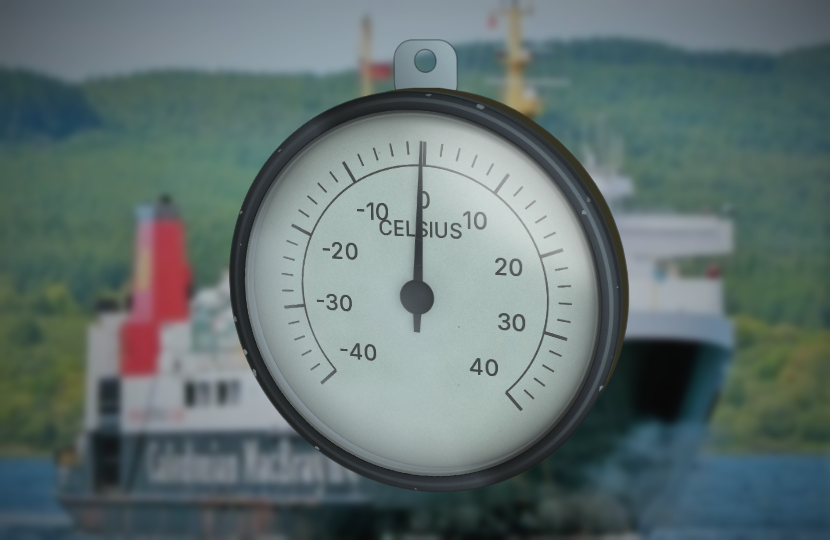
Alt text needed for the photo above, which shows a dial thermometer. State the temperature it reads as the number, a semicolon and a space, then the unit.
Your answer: 0; °C
